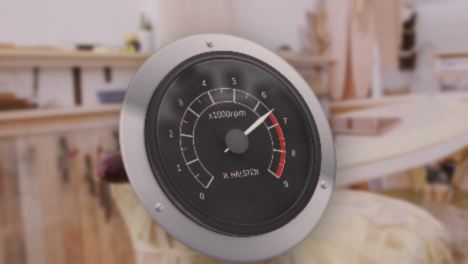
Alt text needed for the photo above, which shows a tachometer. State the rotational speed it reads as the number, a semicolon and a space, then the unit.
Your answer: 6500; rpm
